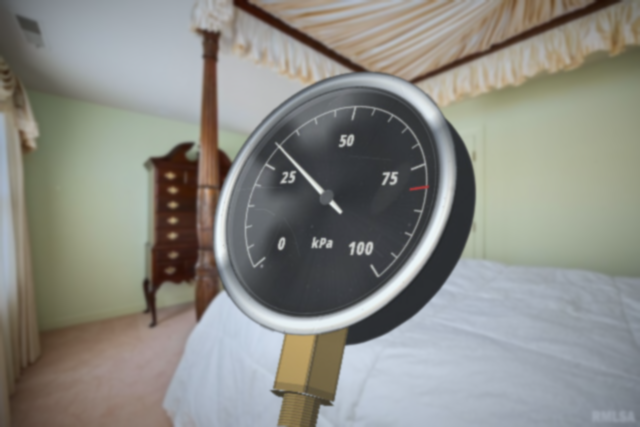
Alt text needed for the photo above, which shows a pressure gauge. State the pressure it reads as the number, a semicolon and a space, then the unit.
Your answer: 30; kPa
